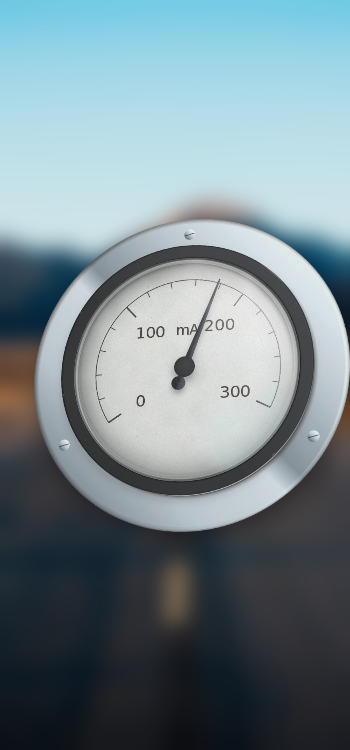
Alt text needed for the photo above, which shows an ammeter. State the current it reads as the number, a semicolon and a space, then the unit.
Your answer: 180; mA
